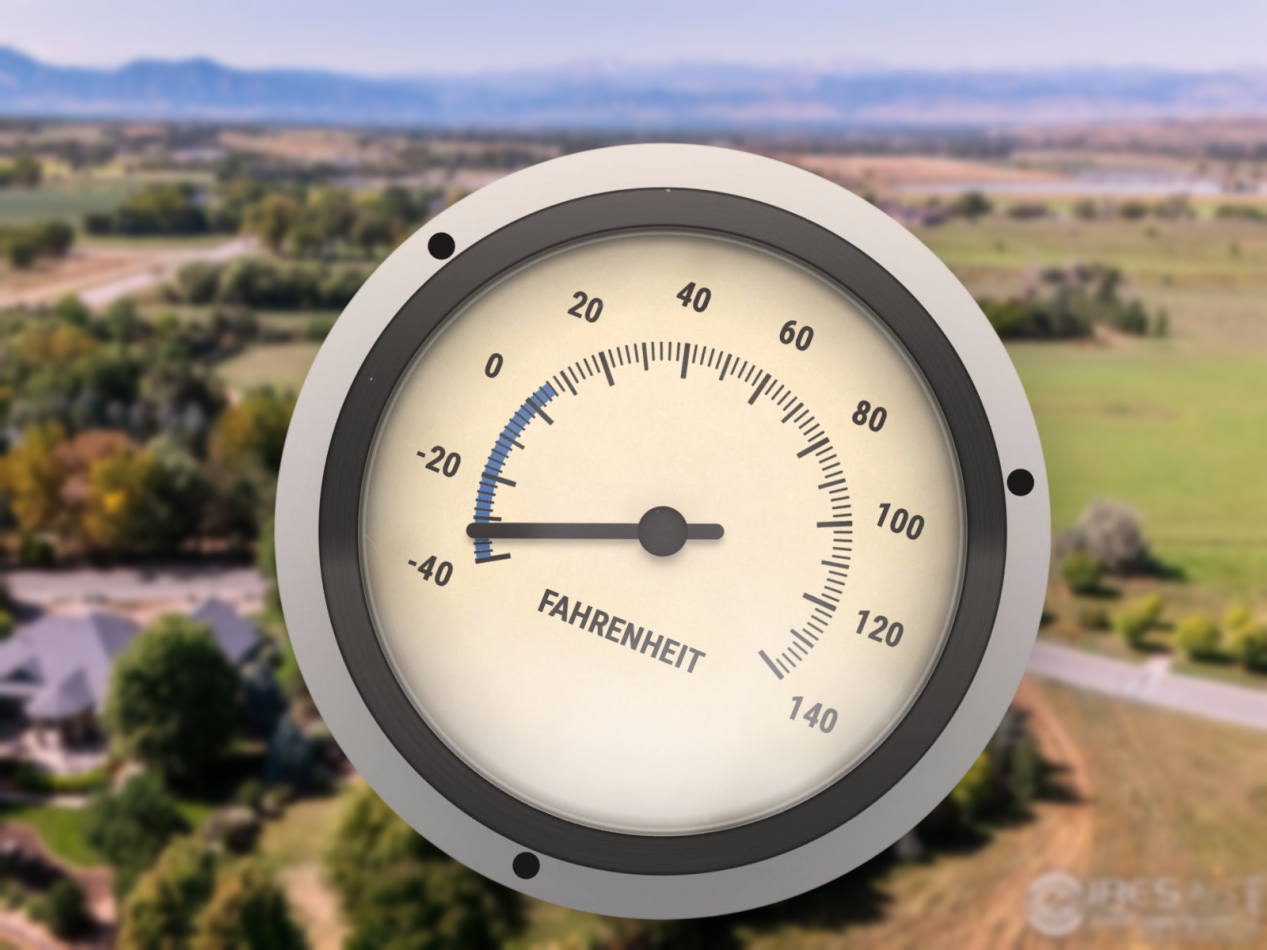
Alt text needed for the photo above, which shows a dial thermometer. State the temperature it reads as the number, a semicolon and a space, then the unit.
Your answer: -33; °F
